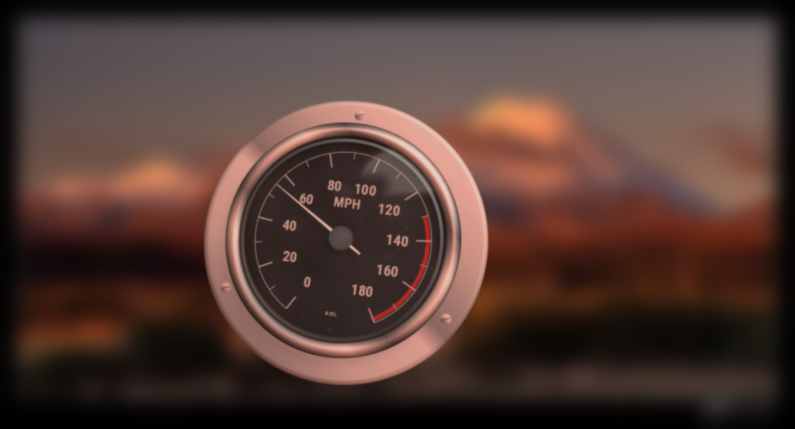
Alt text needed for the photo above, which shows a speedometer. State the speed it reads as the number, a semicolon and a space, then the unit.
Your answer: 55; mph
